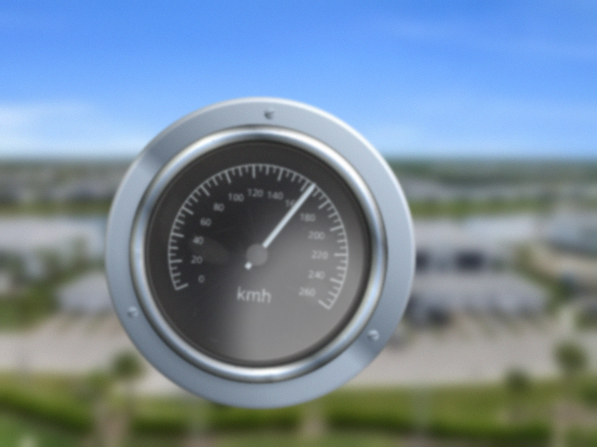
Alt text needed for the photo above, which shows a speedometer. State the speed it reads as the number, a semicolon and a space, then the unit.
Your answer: 165; km/h
